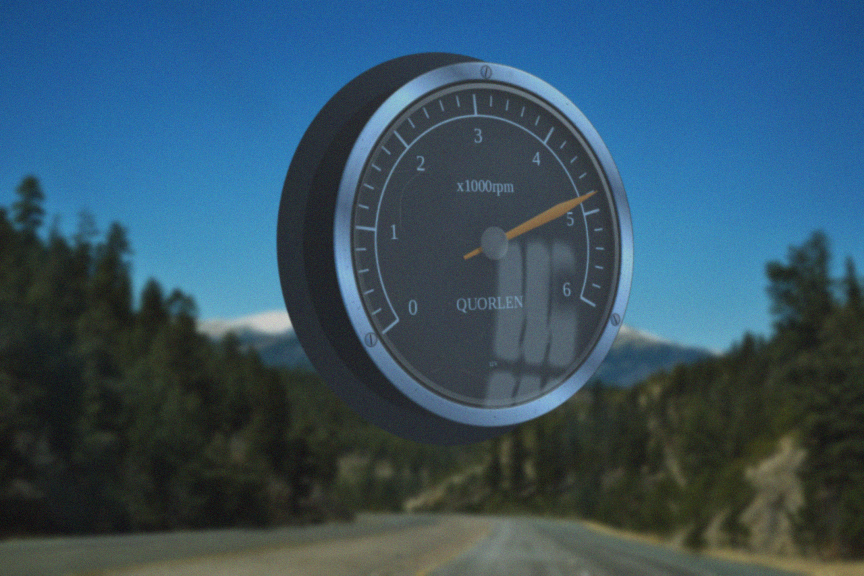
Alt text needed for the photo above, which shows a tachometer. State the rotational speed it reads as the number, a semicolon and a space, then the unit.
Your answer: 4800; rpm
